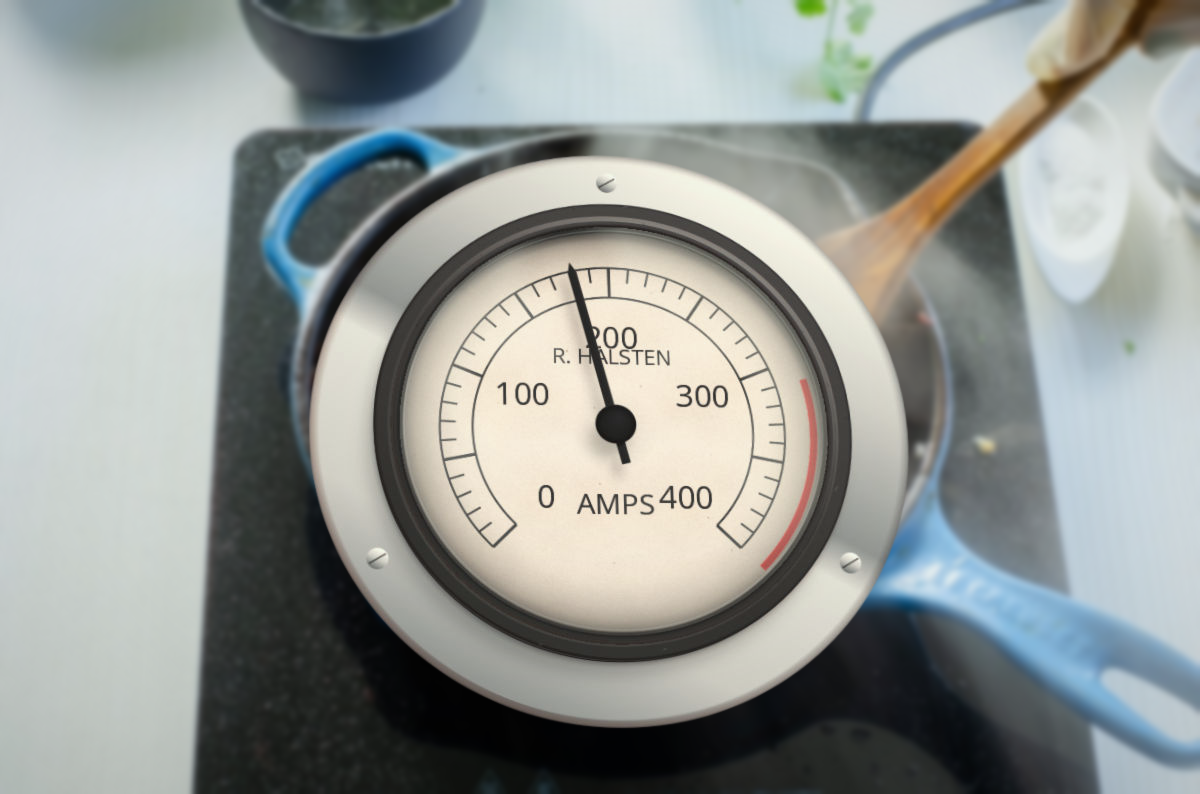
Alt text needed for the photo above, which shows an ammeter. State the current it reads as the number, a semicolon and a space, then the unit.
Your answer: 180; A
